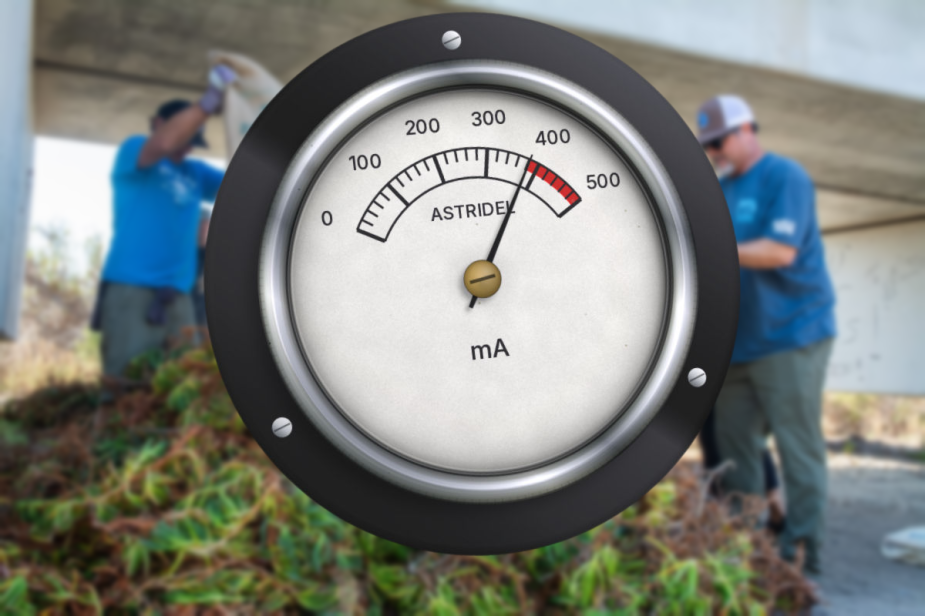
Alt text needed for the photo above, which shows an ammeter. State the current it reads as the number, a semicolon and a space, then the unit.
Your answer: 380; mA
